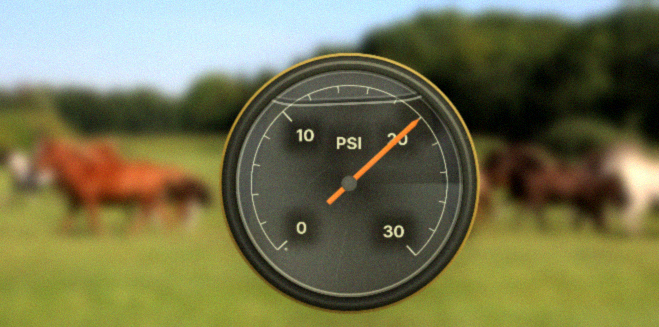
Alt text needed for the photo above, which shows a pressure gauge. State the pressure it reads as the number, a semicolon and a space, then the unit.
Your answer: 20; psi
